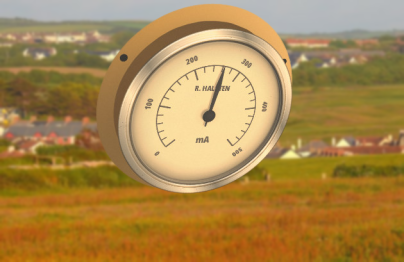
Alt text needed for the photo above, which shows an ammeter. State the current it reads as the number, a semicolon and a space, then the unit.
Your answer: 260; mA
